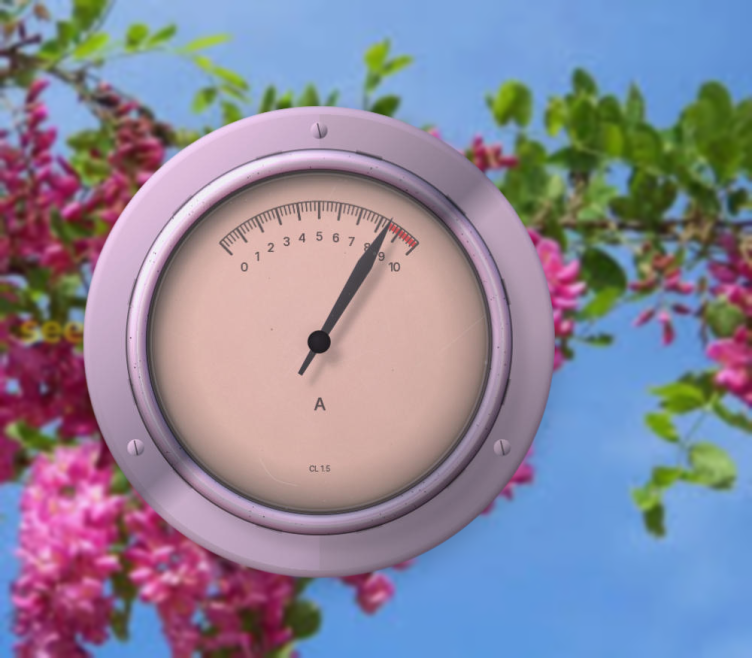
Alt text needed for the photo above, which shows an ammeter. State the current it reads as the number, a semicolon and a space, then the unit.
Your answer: 8.4; A
